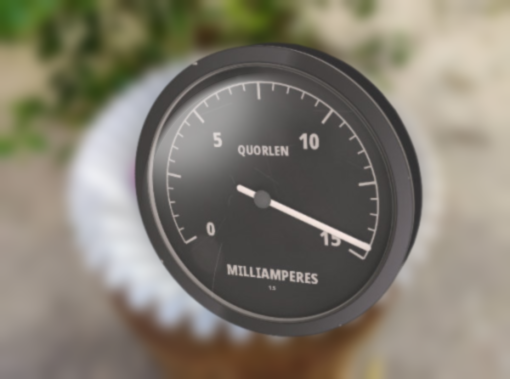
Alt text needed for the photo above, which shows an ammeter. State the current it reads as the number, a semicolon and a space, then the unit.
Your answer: 14.5; mA
